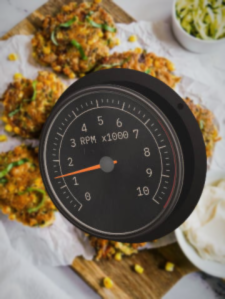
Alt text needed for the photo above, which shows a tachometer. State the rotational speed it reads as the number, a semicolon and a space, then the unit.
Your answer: 1400; rpm
